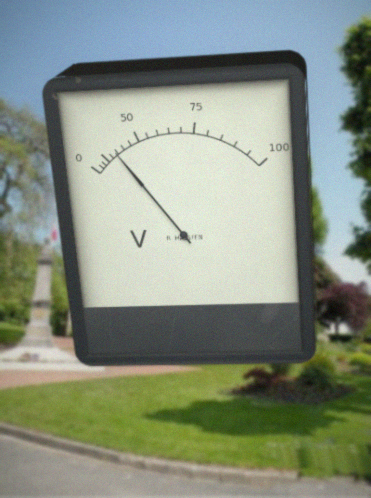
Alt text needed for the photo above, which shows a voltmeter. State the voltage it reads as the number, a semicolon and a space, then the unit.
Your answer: 35; V
